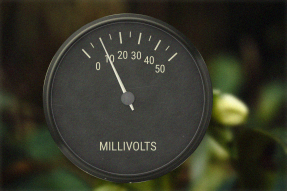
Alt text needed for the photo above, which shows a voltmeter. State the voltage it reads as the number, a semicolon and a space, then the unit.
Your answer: 10; mV
